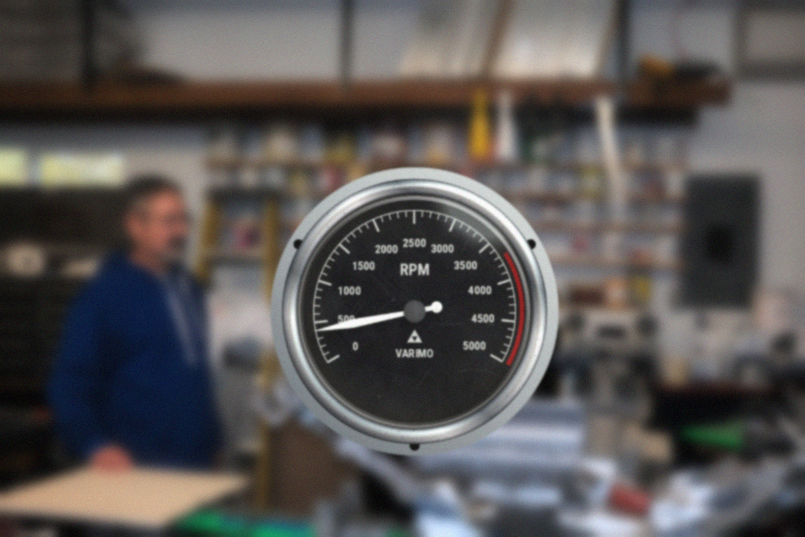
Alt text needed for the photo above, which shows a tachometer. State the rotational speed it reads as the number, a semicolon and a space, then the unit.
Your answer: 400; rpm
